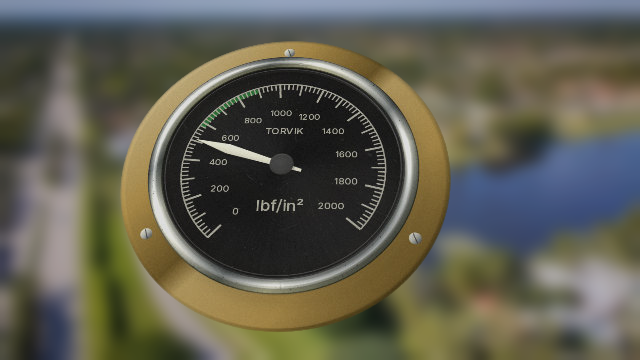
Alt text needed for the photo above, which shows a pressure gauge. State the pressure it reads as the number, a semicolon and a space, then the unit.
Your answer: 500; psi
